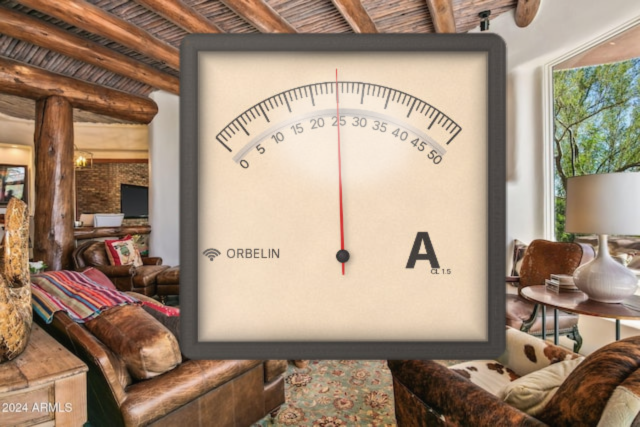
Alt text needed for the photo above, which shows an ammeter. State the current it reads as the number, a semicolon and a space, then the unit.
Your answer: 25; A
